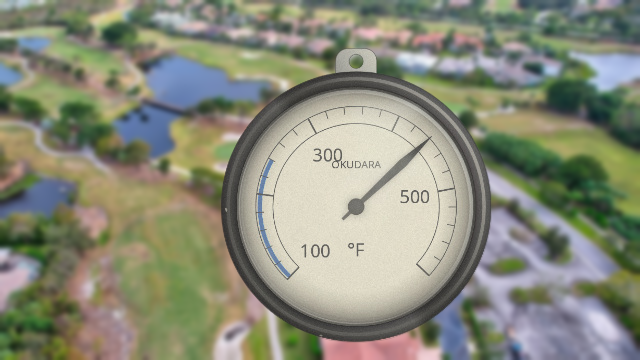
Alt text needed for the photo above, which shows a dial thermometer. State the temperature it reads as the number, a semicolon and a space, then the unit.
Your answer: 440; °F
